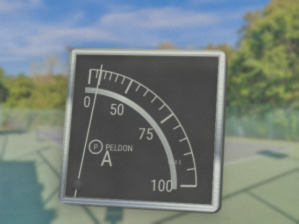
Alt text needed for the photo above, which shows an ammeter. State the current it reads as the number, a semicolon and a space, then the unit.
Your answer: 25; A
